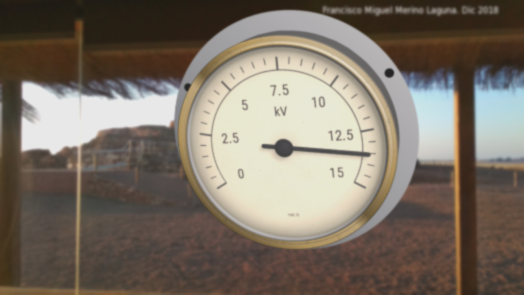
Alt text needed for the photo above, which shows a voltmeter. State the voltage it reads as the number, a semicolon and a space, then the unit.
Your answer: 13.5; kV
